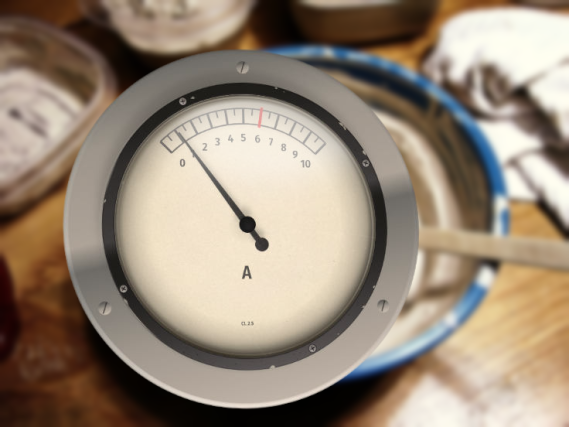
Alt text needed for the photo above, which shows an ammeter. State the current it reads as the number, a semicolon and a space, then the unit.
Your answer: 1; A
